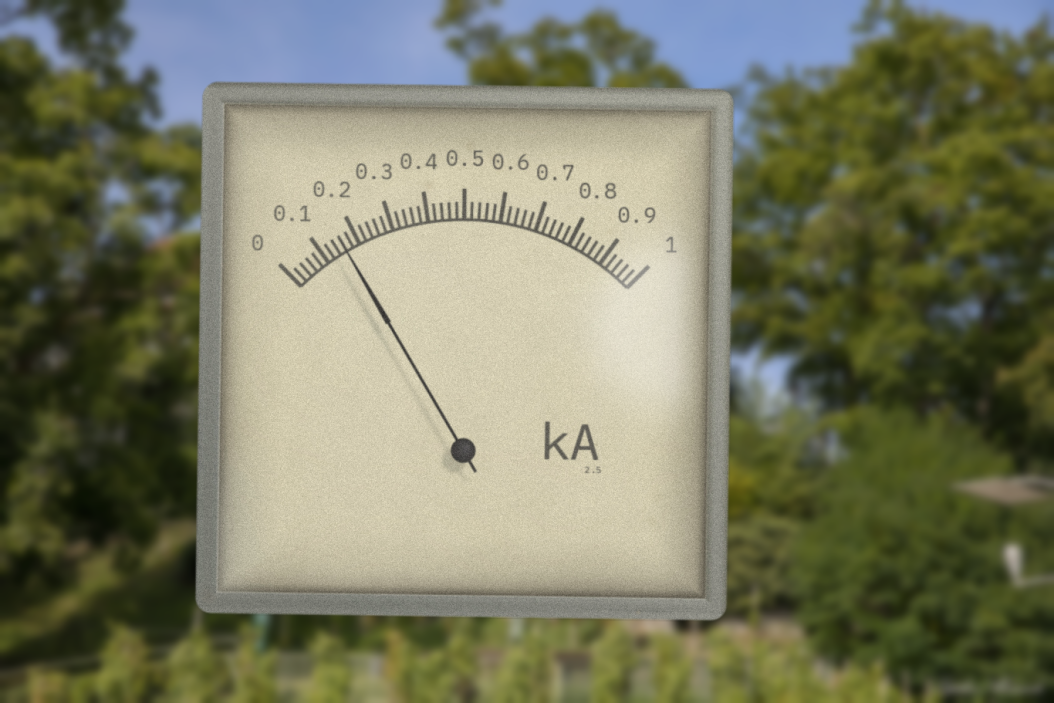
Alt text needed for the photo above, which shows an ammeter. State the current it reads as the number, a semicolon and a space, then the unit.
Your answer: 0.16; kA
